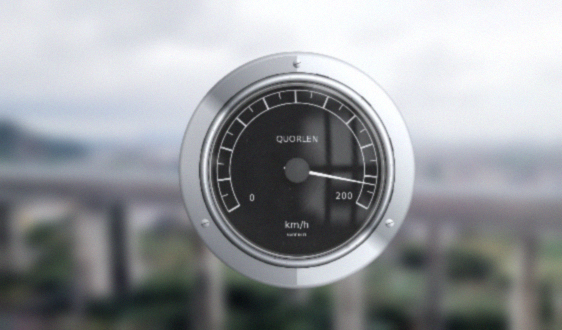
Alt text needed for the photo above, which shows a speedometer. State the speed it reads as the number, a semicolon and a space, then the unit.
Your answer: 185; km/h
